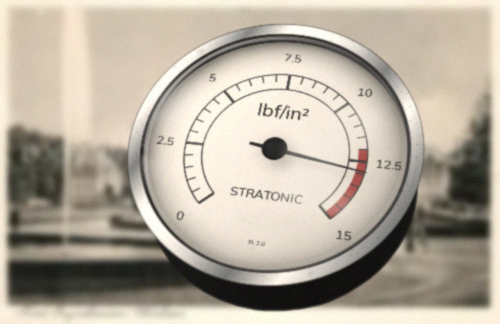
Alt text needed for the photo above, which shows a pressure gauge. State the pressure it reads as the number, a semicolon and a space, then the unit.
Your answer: 13; psi
